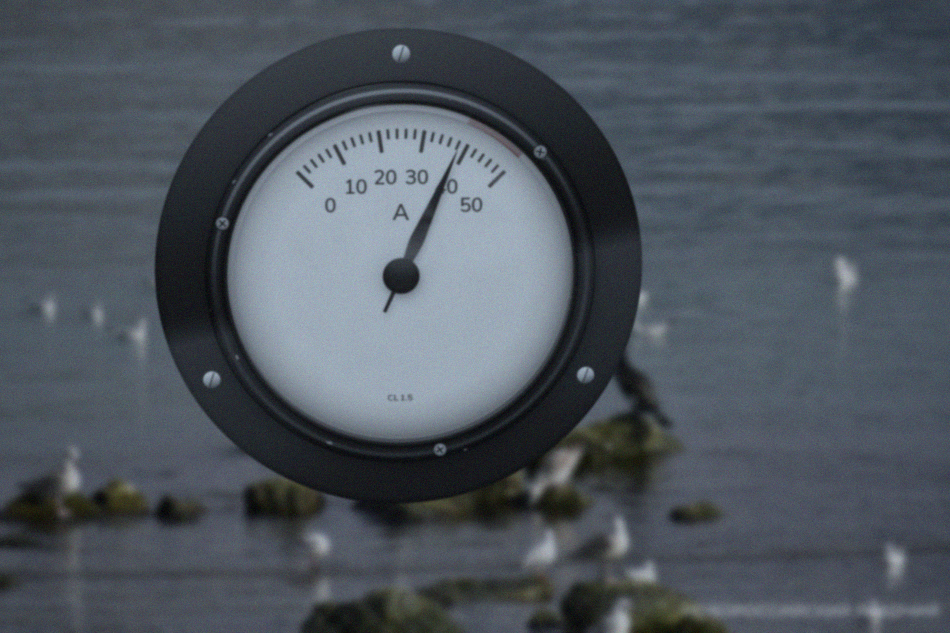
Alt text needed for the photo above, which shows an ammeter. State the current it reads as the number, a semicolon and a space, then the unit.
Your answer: 38; A
